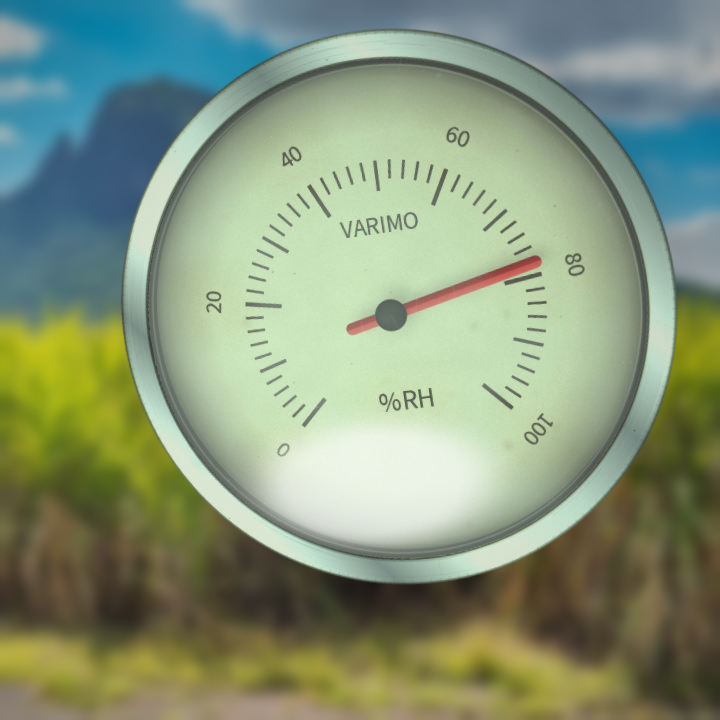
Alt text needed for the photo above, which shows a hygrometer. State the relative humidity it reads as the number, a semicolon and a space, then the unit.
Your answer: 78; %
